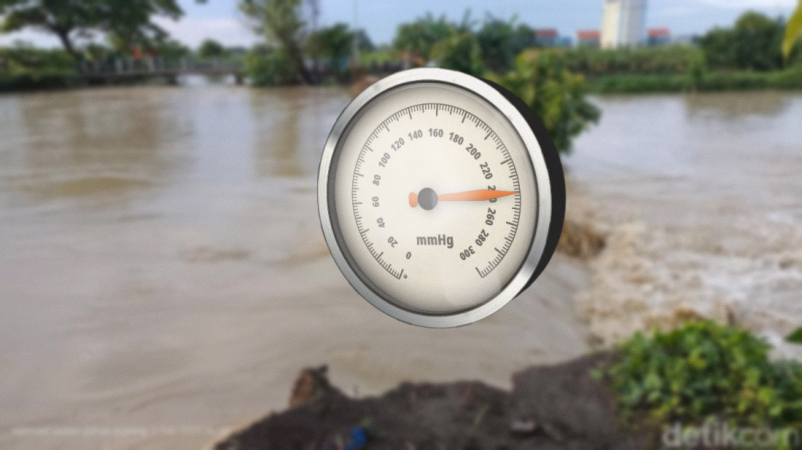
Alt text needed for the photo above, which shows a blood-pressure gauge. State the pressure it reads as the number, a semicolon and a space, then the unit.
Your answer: 240; mmHg
